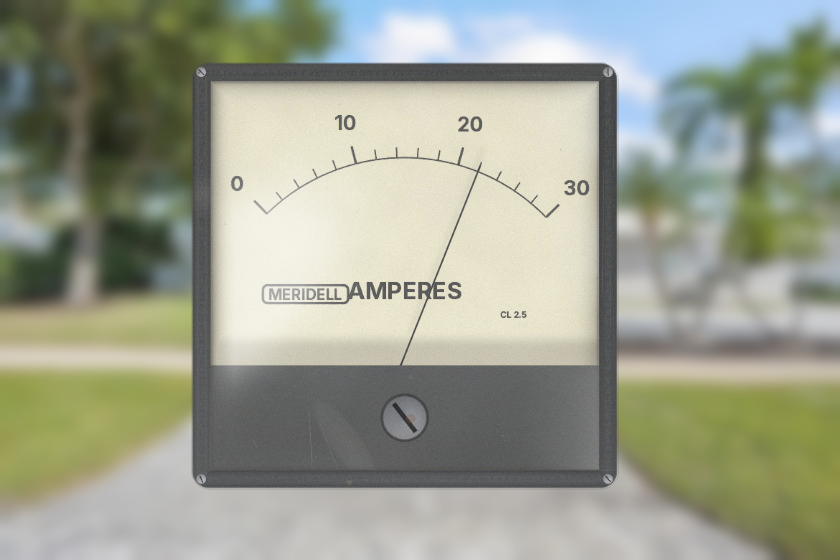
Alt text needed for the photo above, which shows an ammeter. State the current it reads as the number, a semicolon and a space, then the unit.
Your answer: 22; A
